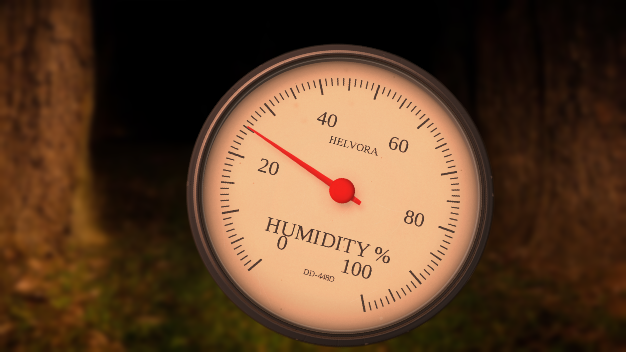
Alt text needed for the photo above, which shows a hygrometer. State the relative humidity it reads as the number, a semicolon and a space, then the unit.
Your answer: 25; %
